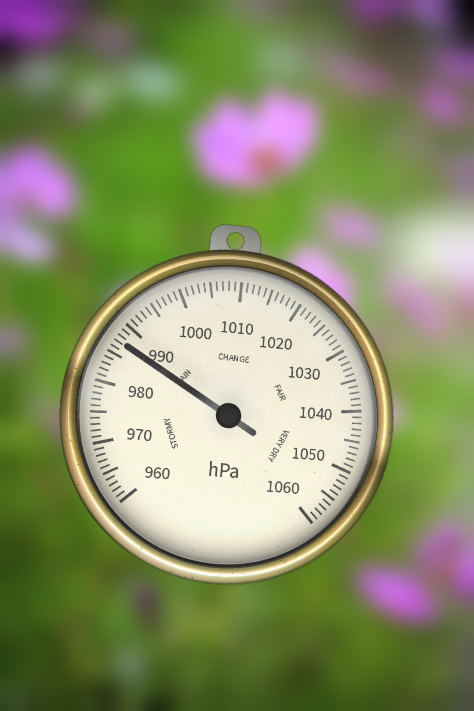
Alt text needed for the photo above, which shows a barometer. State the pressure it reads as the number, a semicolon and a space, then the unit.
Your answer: 987; hPa
